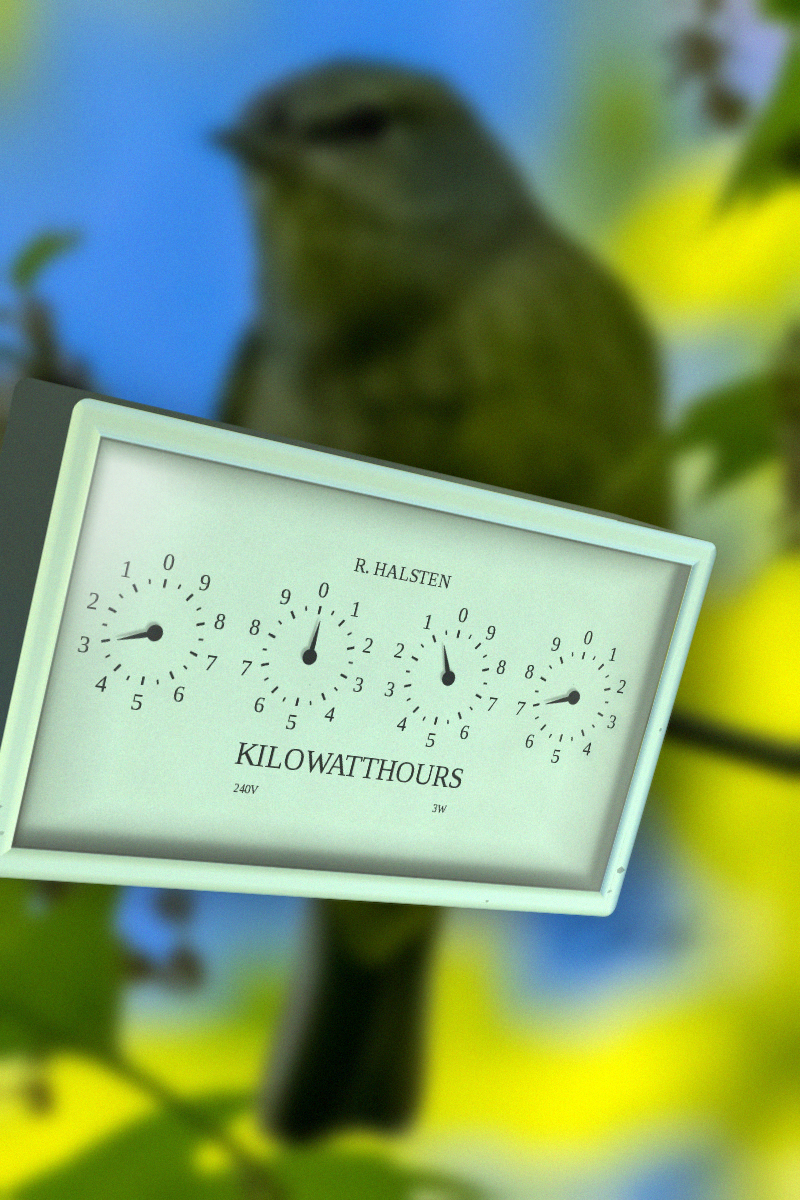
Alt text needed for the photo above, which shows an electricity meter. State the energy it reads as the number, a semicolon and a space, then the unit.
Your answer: 3007; kWh
